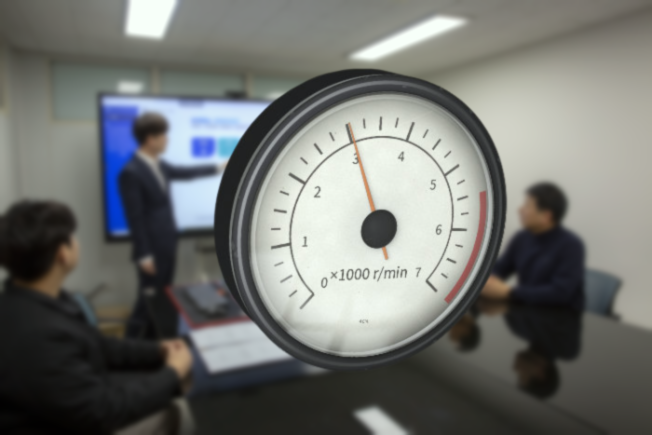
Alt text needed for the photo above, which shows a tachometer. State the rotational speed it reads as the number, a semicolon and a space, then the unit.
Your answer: 3000; rpm
